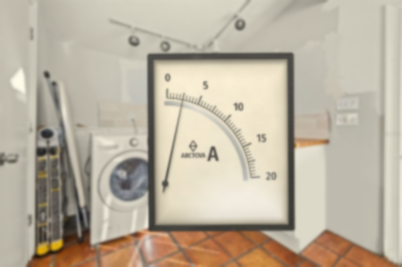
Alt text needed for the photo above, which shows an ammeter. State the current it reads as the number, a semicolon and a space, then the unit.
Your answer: 2.5; A
